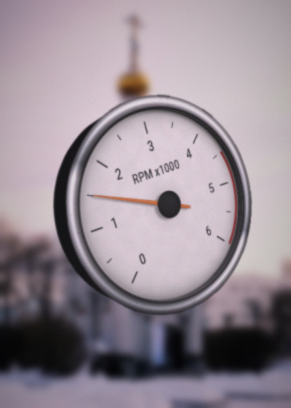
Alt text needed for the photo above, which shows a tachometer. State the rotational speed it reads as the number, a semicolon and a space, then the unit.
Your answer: 1500; rpm
